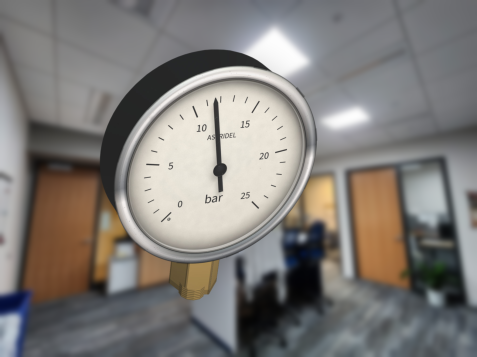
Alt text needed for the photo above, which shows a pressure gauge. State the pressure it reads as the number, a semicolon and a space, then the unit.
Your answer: 11.5; bar
